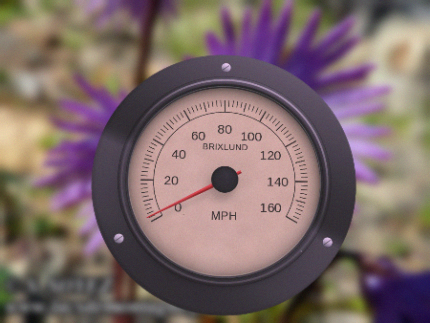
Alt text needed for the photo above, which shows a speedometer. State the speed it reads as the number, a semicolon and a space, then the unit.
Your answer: 2; mph
